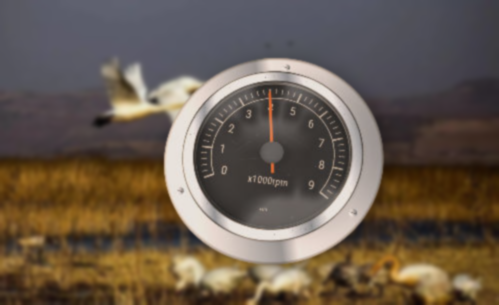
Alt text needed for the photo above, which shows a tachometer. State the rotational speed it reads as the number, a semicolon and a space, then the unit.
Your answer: 4000; rpm
